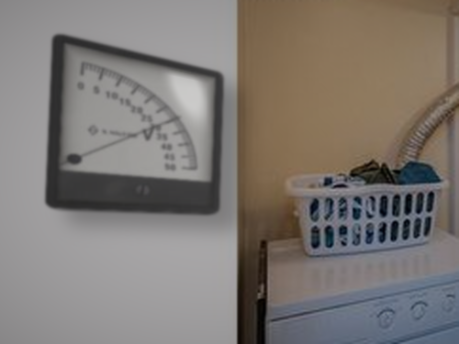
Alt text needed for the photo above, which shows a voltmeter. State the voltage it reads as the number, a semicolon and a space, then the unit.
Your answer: 30; V
